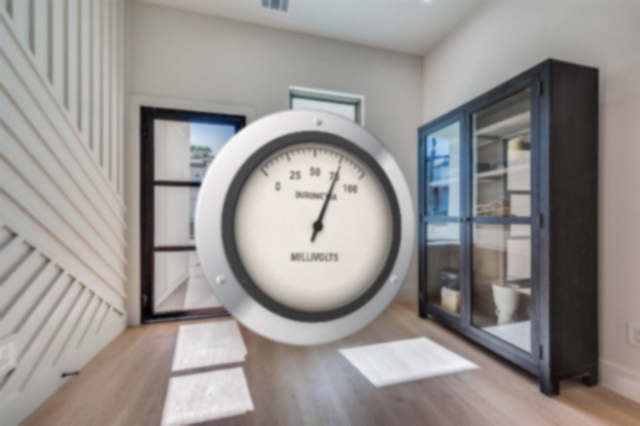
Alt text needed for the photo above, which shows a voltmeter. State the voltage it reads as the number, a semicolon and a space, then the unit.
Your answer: 75; mV
